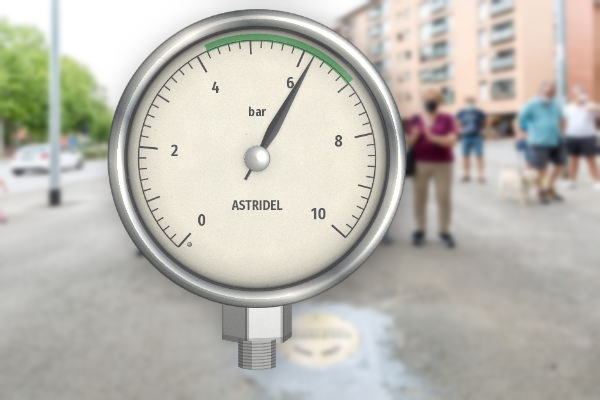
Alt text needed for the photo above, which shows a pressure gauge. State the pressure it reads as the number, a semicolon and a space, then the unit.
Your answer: 6.2; bar
